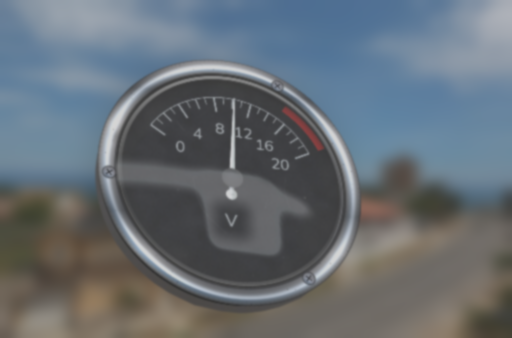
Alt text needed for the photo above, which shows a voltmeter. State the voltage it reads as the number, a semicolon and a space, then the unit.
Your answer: 10; V
